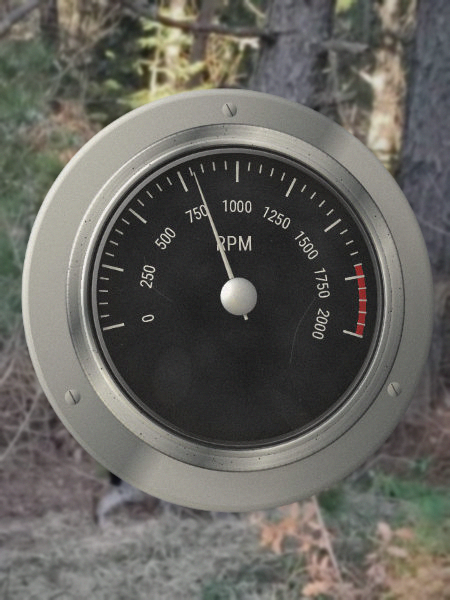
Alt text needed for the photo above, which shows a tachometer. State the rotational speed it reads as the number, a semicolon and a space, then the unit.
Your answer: 800; rpm
